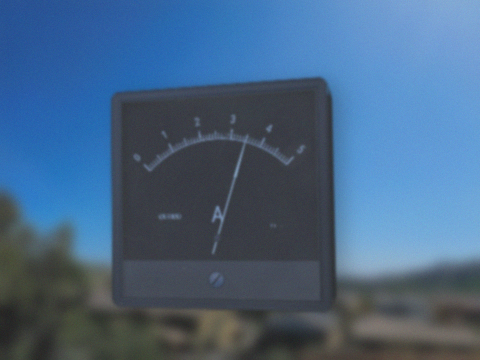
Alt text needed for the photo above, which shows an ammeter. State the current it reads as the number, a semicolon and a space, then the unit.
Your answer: 3.5; A
